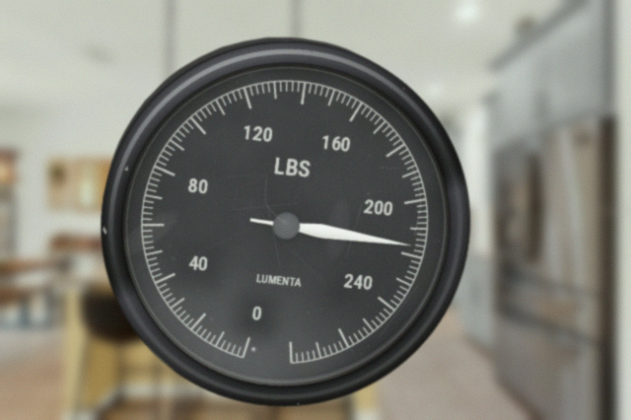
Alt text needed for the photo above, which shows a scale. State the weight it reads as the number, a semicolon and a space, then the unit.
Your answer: 216; lb
